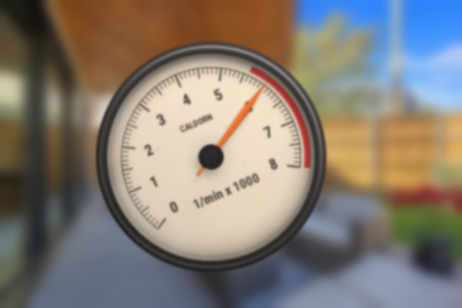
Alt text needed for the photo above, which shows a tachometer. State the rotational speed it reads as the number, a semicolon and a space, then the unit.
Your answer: 6000; rpm
